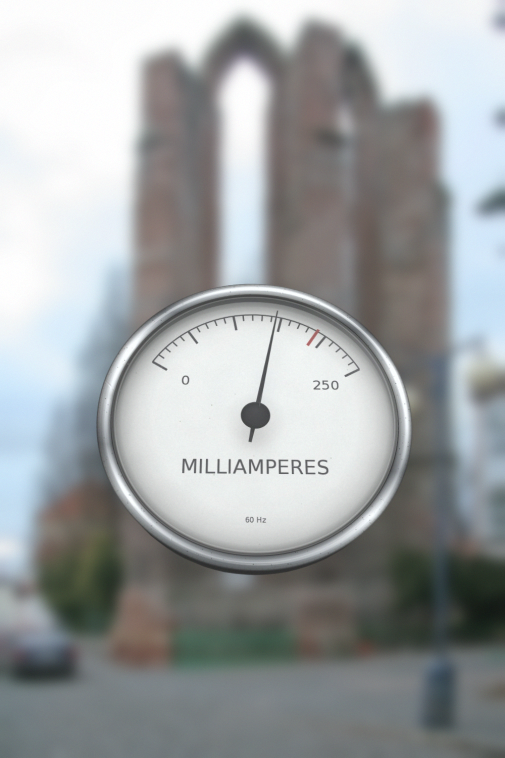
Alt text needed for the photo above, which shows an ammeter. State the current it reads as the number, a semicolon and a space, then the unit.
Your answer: 145; mA
